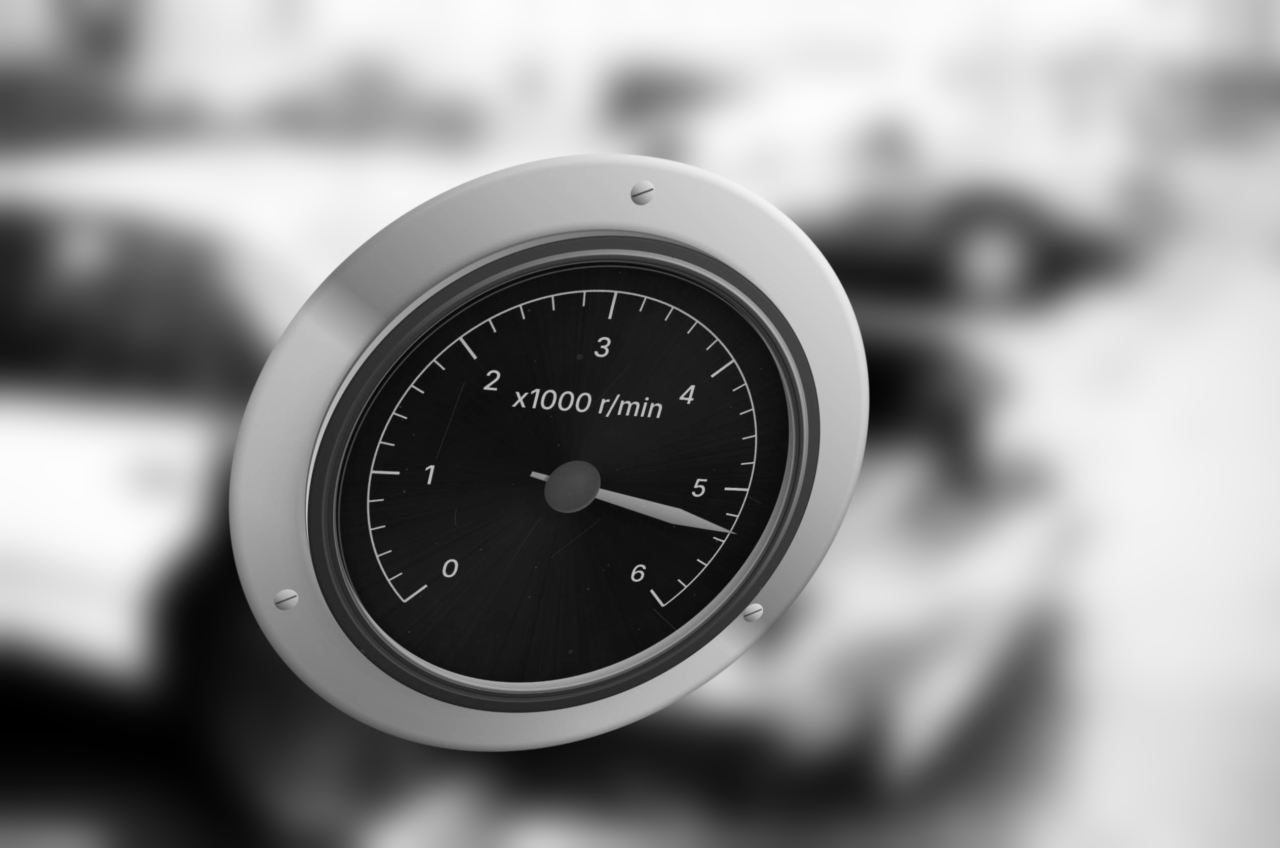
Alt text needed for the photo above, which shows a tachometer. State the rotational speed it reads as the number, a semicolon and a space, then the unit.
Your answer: 5300; rpm
